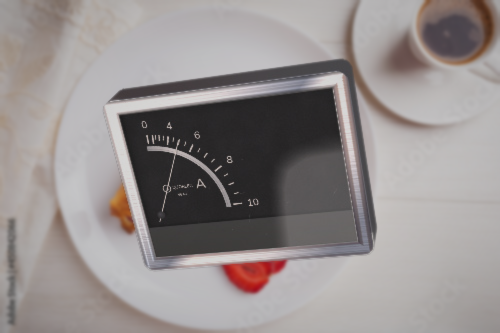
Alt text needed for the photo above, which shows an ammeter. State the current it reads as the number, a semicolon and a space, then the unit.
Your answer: 5; A
